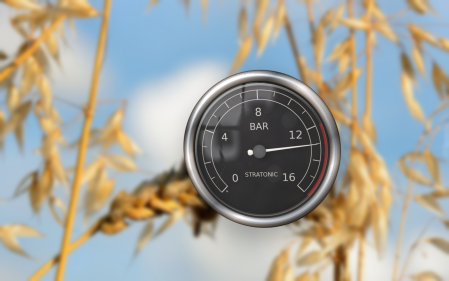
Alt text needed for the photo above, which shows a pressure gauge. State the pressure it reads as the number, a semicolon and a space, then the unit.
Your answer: 13; bar
